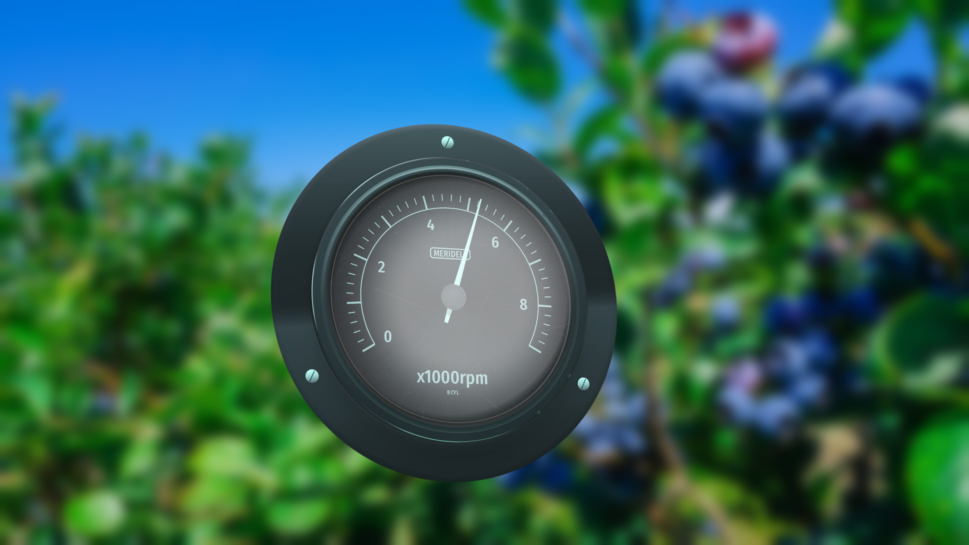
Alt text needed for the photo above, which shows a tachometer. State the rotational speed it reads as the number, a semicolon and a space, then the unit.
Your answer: 5200; rpm
